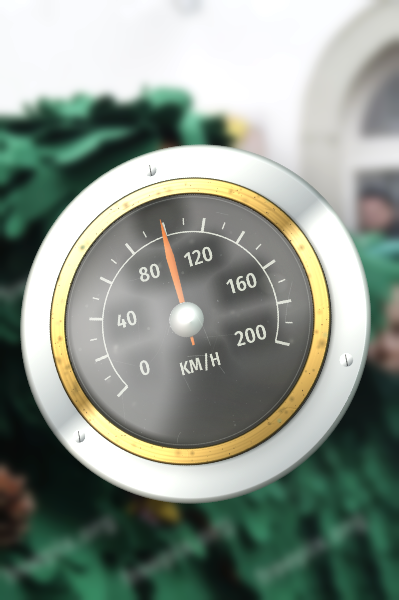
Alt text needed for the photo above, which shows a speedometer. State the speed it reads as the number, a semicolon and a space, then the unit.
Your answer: 100; km/h
